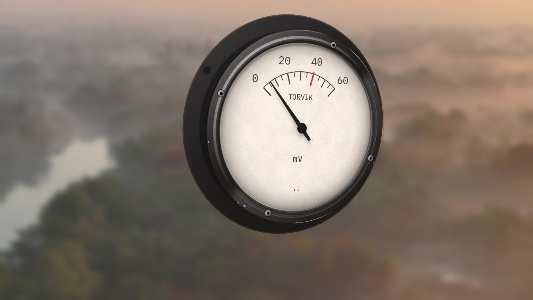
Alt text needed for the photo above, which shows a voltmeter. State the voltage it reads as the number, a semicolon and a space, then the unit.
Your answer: 5; mV
